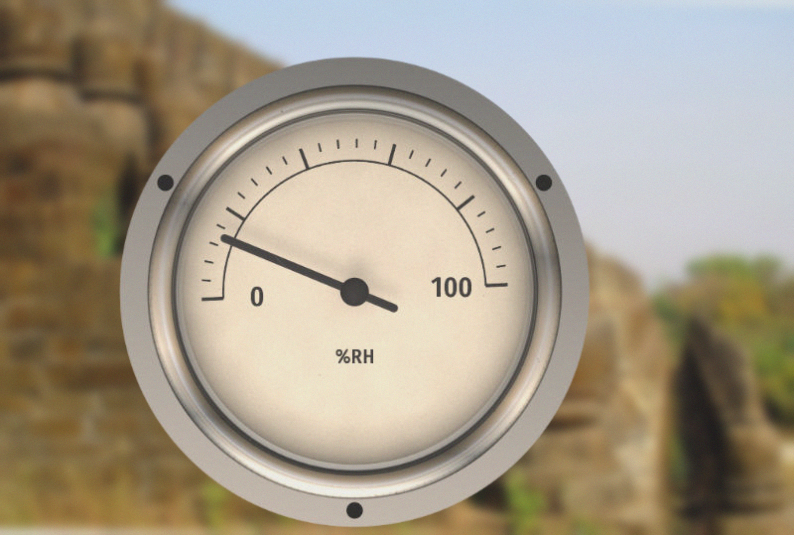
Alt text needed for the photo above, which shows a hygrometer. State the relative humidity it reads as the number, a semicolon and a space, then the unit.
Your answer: 14; %
